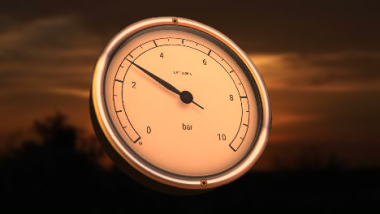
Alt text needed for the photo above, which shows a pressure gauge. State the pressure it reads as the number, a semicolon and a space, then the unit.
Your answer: 2.75; bar
